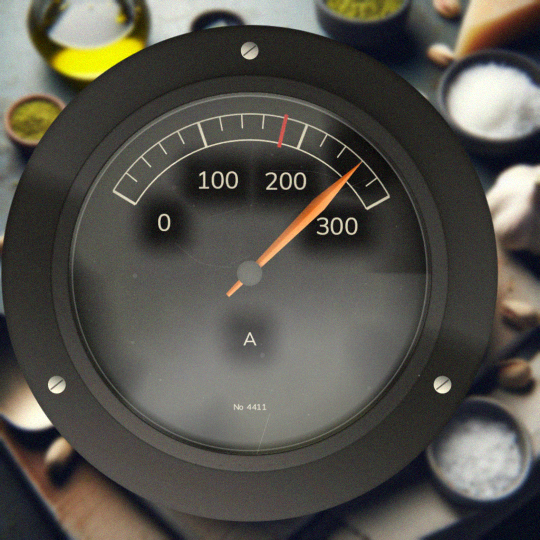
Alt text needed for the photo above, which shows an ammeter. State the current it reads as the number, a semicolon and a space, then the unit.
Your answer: 260; A
